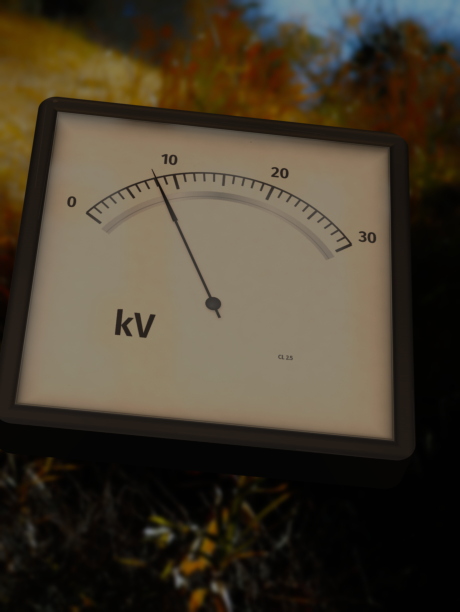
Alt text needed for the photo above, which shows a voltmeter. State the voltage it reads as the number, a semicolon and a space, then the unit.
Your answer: 8; kV
